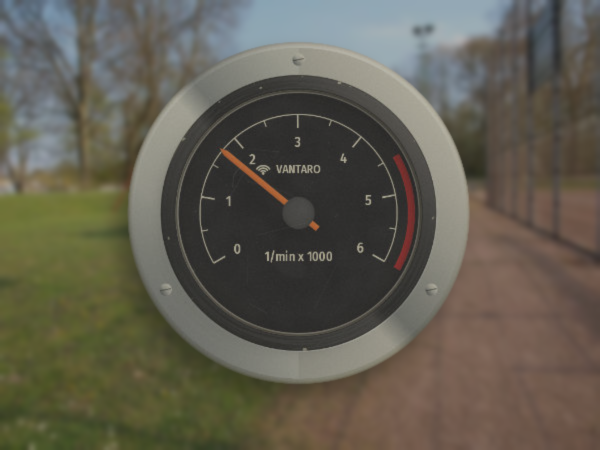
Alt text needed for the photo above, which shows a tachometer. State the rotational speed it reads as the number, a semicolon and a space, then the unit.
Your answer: 1750; rpm
